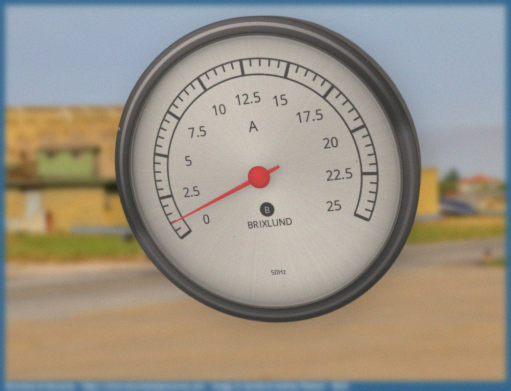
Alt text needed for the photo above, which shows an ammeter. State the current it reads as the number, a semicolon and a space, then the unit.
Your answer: 1; A
